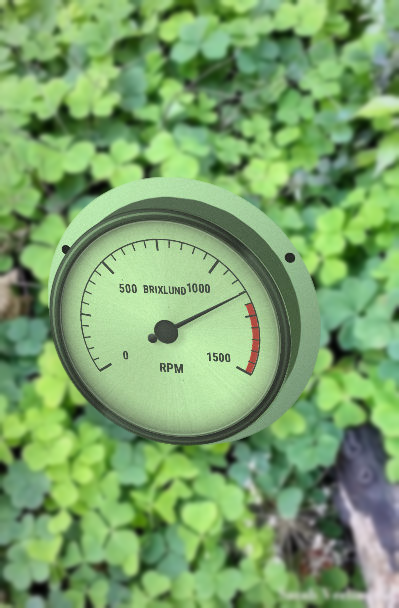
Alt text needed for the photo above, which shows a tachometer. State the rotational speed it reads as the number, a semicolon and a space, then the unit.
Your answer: 1150; rpm
